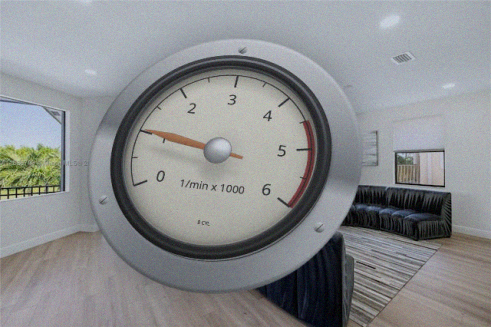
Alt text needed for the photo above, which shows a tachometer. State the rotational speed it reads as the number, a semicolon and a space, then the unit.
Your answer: 1000; rpm
